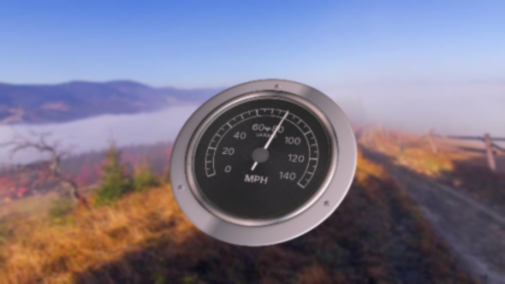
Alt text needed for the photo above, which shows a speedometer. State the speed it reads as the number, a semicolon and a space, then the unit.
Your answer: 80; mph
